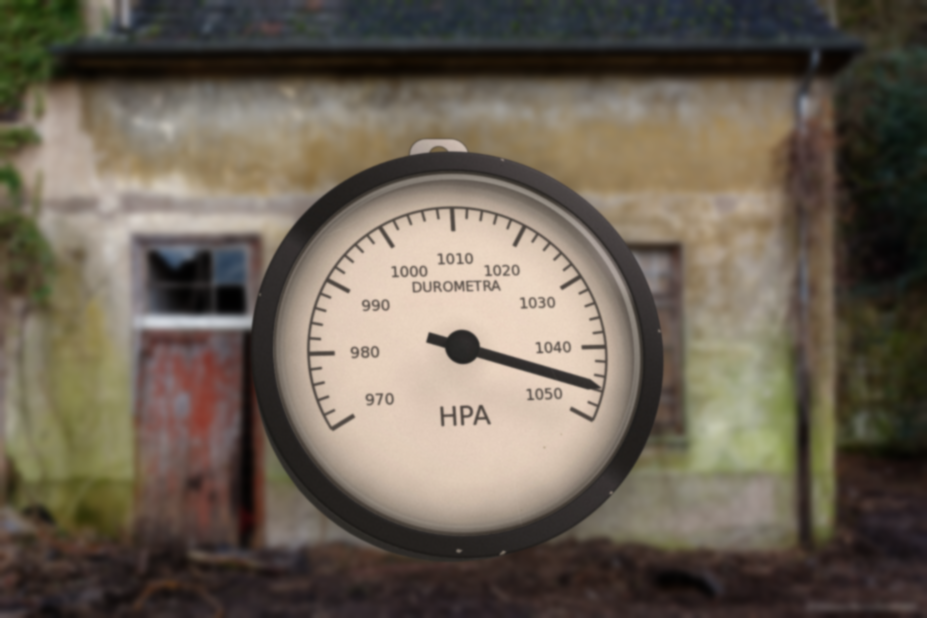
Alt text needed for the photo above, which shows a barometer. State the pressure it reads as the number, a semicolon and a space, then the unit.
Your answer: 1046; hPa
